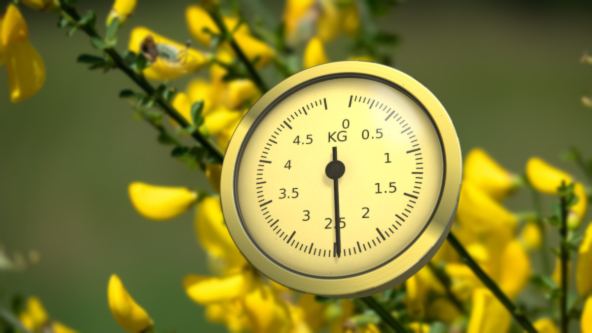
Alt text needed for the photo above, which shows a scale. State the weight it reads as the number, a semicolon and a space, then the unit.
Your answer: 2.45; kg
